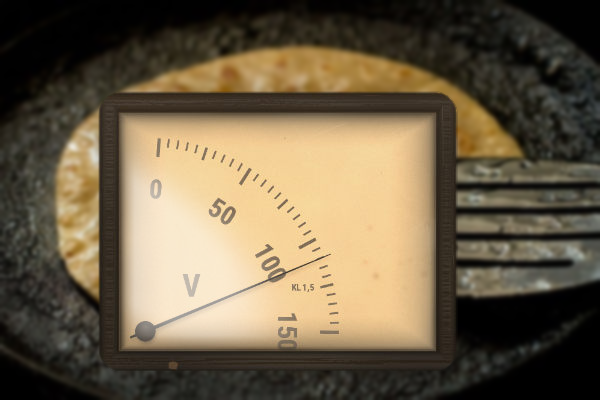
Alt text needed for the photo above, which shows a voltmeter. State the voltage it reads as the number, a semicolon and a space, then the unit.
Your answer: 110; V
